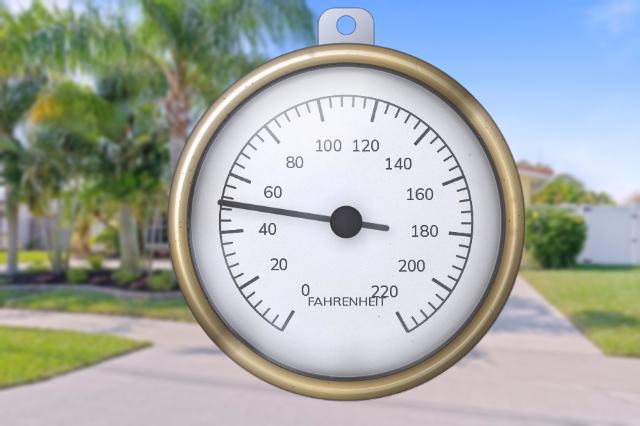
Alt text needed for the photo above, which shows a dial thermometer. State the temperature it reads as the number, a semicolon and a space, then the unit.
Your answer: 50; °F
